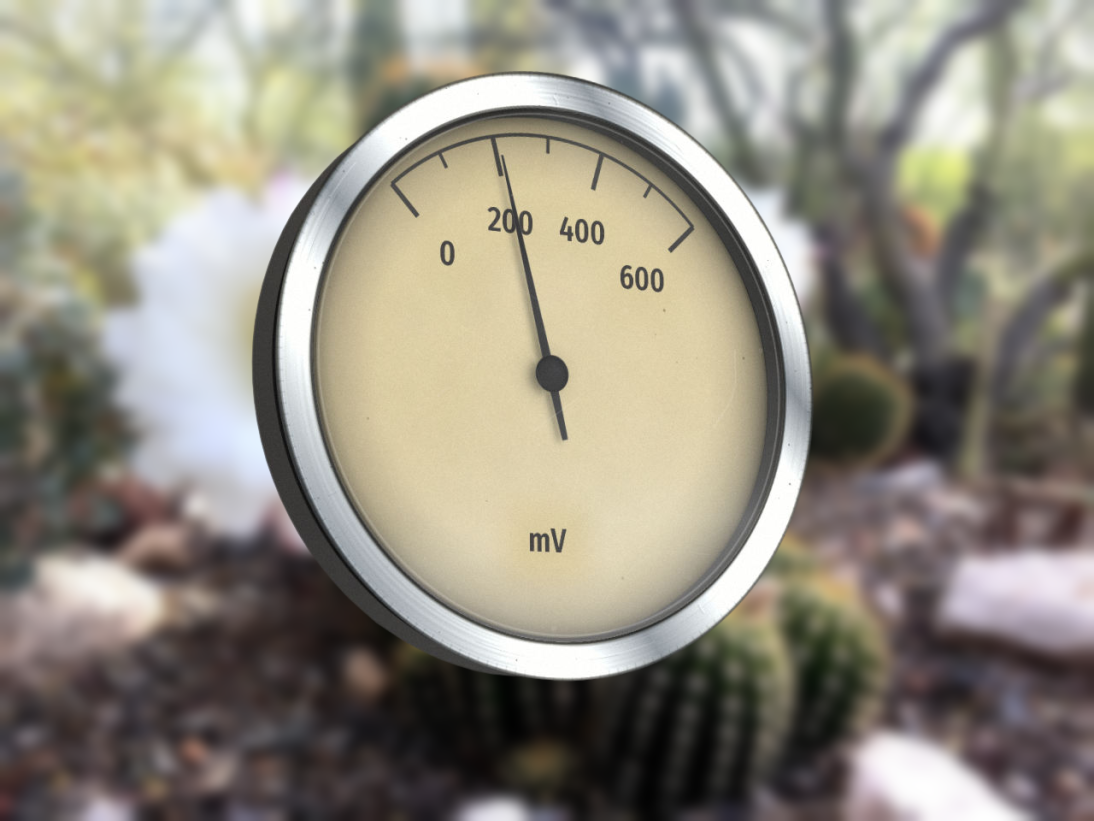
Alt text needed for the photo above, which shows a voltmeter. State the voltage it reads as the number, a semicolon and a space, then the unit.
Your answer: 200; mV
